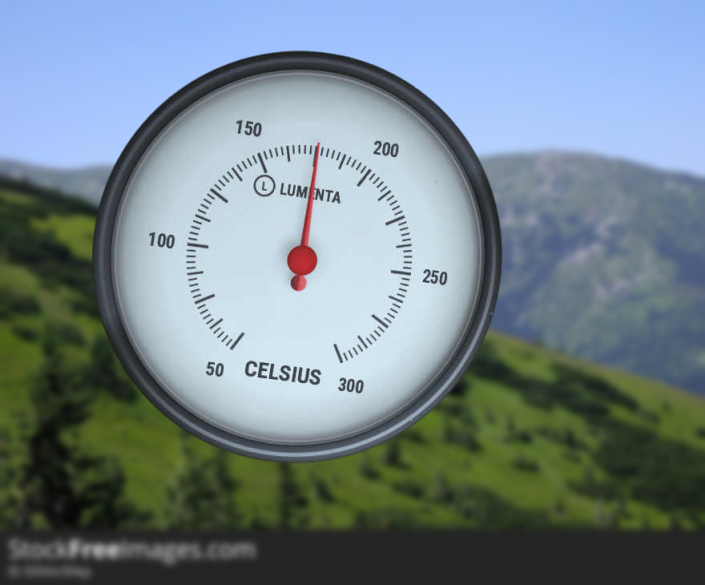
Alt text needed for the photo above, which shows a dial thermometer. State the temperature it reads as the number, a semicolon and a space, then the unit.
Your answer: 175; °C
